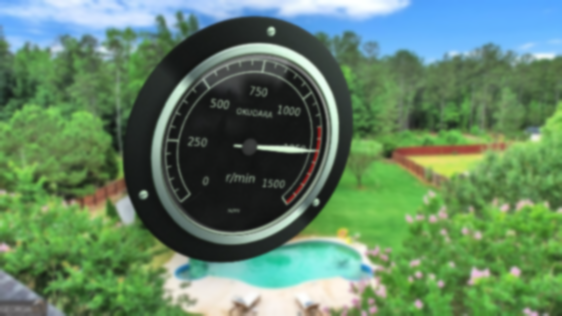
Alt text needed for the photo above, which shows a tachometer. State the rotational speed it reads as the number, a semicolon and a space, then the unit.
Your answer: 1250; rpm
